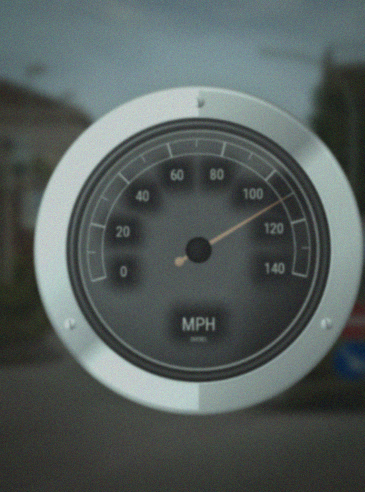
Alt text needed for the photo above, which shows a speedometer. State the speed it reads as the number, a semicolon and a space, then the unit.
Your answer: 110; mph
